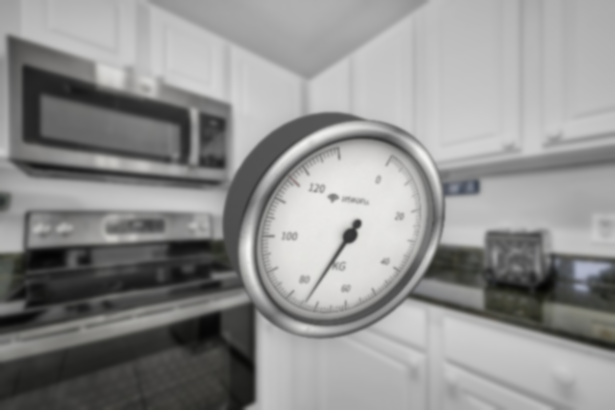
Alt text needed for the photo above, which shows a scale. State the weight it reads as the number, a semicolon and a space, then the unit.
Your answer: 75; kg
